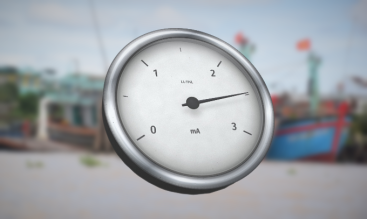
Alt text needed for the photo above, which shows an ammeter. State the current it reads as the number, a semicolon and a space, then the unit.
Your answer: 2.5; mA
